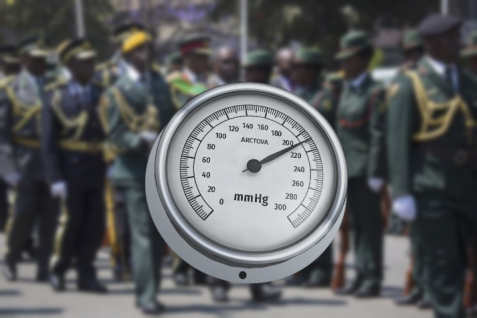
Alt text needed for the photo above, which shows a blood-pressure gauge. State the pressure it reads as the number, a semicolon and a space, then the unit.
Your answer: 210; mmHg
